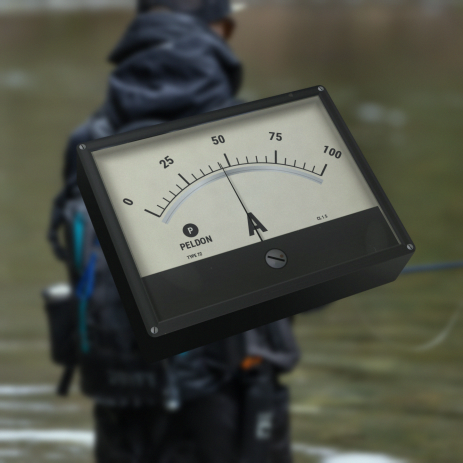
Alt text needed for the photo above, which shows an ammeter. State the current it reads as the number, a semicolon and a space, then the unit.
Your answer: 45; A
